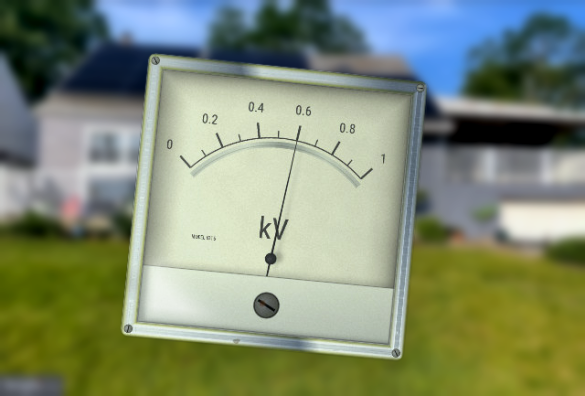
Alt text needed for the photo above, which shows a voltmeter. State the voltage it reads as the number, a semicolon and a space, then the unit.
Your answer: 0.6; kV
